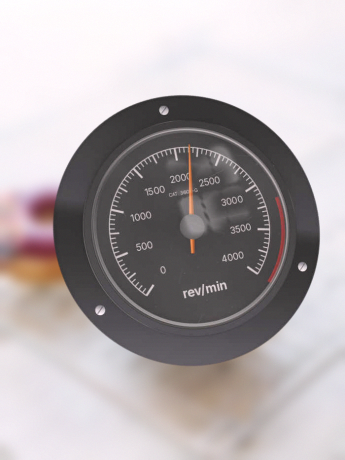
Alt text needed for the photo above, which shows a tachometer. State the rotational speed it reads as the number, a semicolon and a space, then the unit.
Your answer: 2150; rpm
